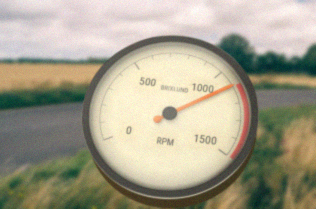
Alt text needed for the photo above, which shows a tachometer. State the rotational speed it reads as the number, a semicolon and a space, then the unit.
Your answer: 1100; rpm
